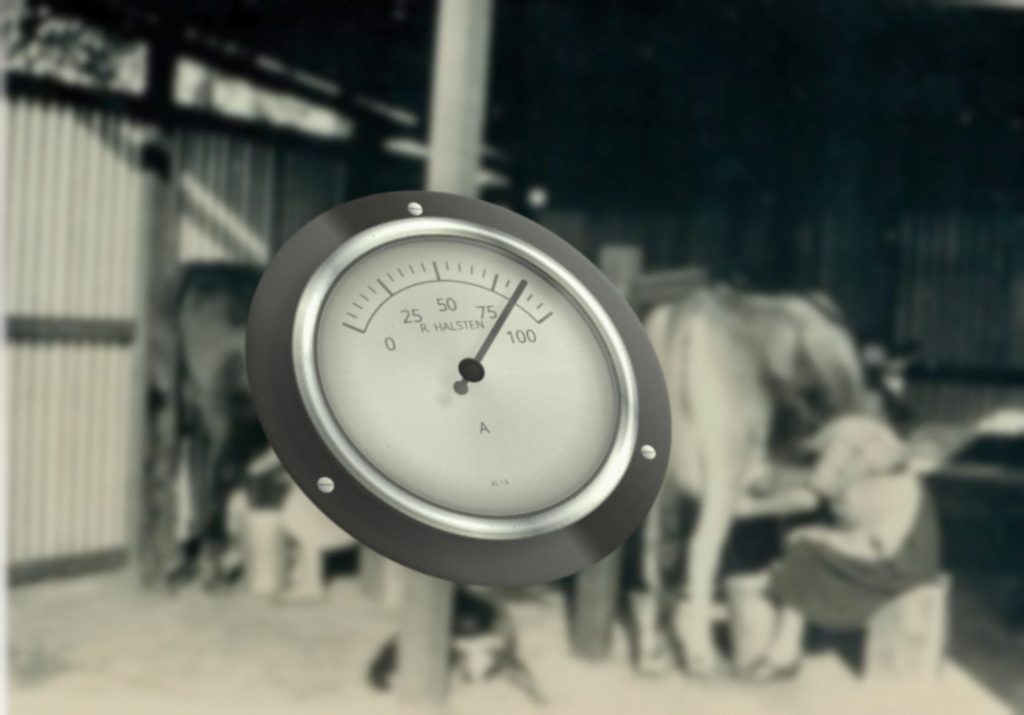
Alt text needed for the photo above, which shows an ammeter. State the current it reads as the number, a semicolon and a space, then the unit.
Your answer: 85; A
